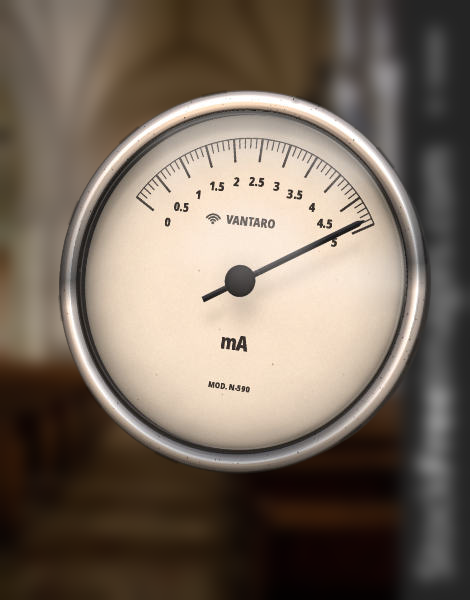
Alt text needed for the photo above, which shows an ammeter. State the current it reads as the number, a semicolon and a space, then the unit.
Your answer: 4.9; mA
